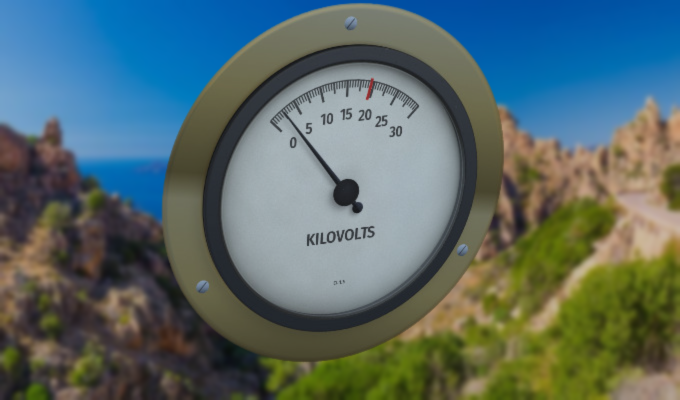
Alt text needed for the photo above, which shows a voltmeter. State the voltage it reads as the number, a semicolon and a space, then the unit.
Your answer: 2.5; kV
